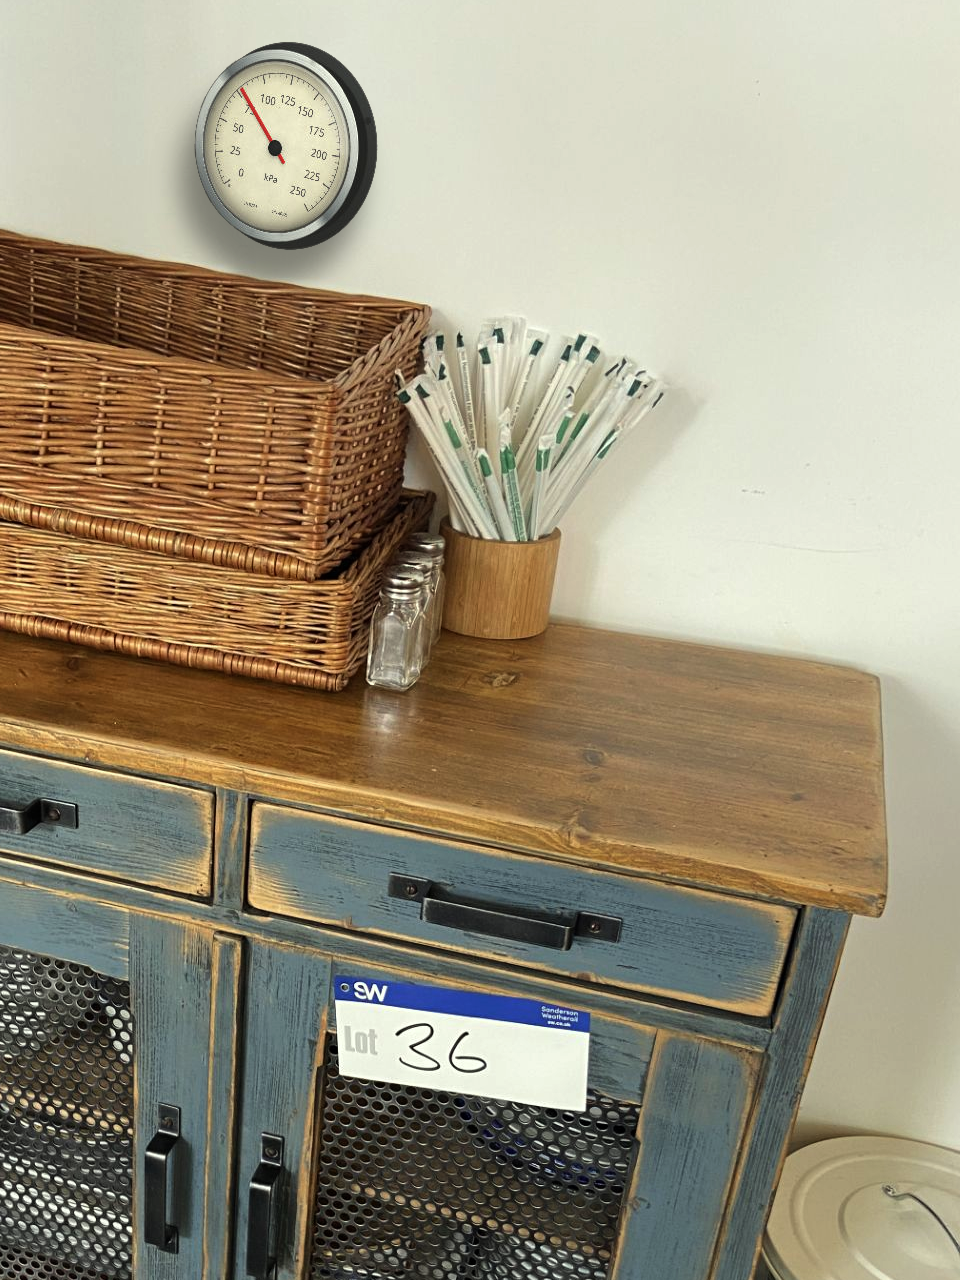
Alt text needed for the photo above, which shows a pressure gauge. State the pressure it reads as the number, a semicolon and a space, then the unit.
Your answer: 80; kPa
